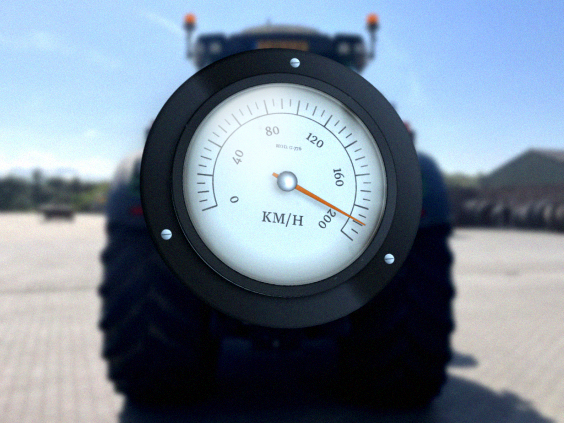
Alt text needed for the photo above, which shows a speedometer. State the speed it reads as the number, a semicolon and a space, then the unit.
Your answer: 190; km/h
